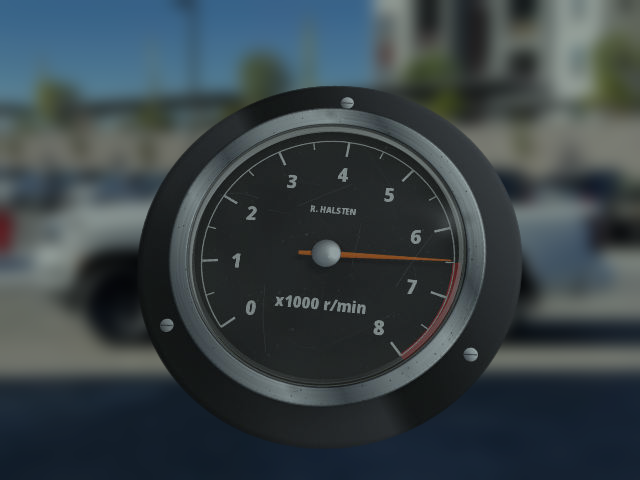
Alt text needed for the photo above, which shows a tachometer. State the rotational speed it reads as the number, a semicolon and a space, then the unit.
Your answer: 6500; rpm
